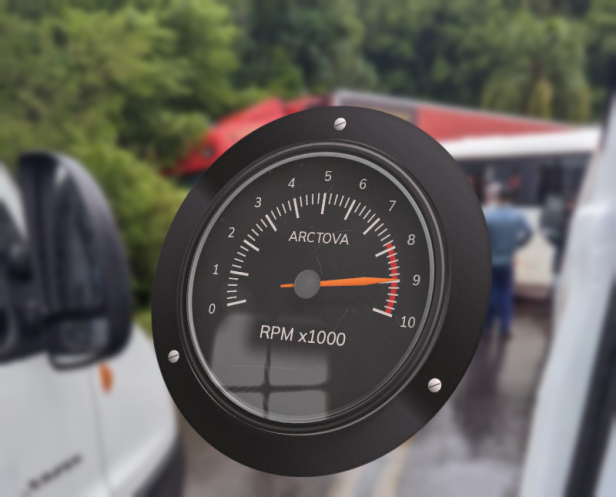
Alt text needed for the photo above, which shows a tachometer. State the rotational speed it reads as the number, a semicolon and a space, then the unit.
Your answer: 9000; rpm
